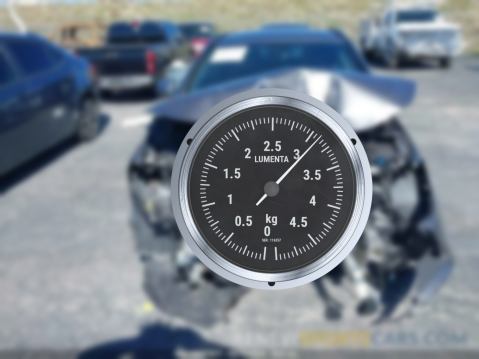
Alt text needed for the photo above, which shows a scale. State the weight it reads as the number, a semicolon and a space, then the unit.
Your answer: 3.1; kg
